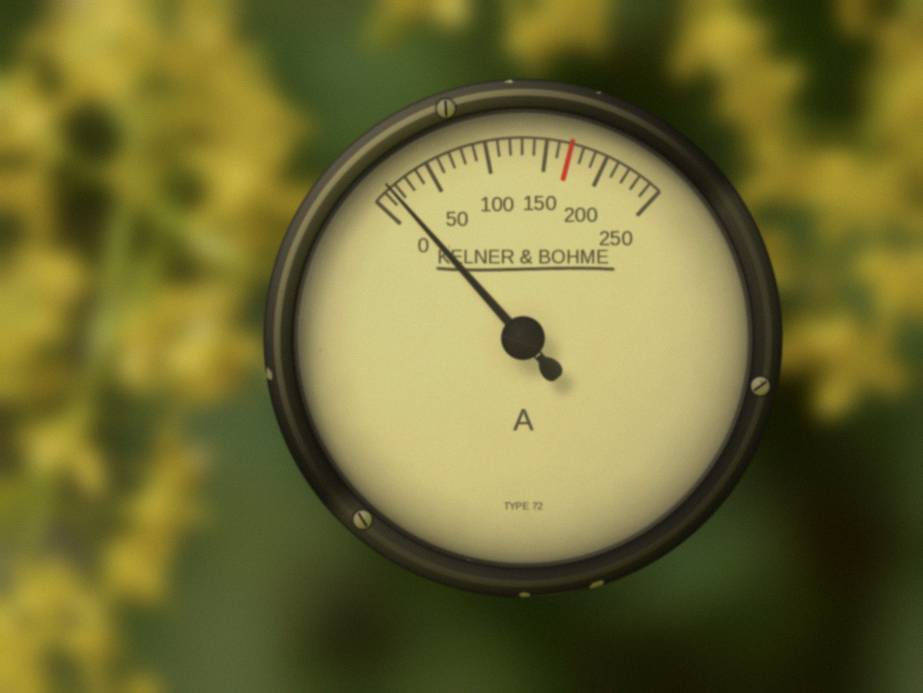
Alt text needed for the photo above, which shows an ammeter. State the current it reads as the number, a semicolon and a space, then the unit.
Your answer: 15; A
